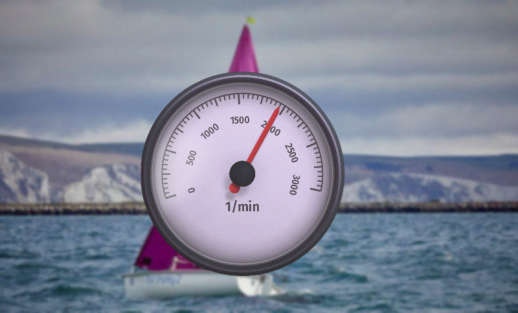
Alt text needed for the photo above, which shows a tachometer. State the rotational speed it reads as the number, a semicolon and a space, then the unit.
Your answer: 1950; rpm
